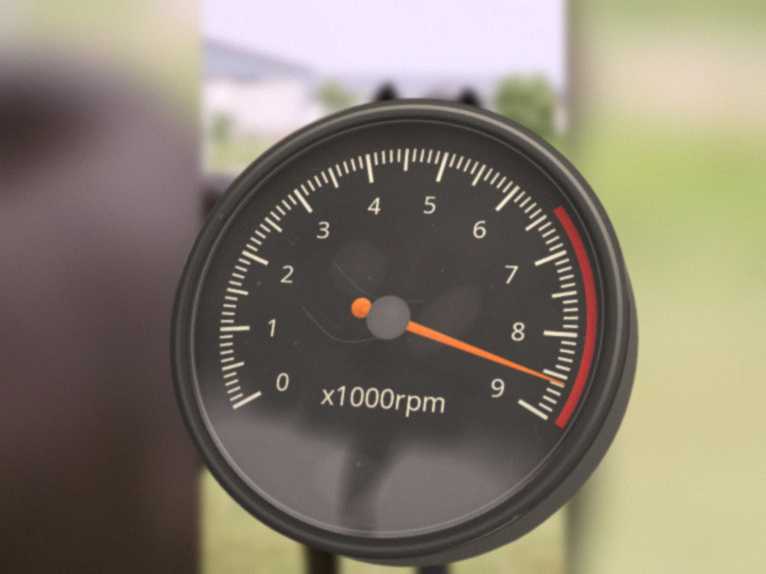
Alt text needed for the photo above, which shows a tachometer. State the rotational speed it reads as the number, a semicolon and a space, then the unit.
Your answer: 8600; rpm
